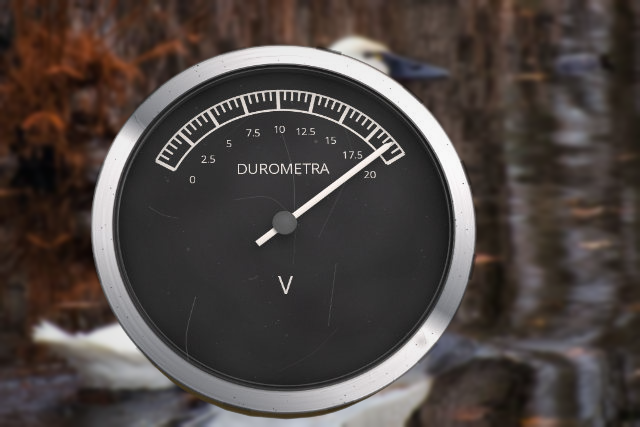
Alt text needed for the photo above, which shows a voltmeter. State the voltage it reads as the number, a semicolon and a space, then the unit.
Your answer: 19; V
